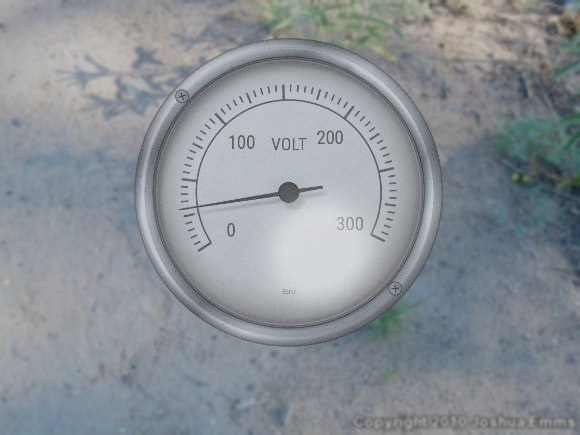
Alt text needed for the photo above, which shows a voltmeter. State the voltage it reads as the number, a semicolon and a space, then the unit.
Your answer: 30; V
